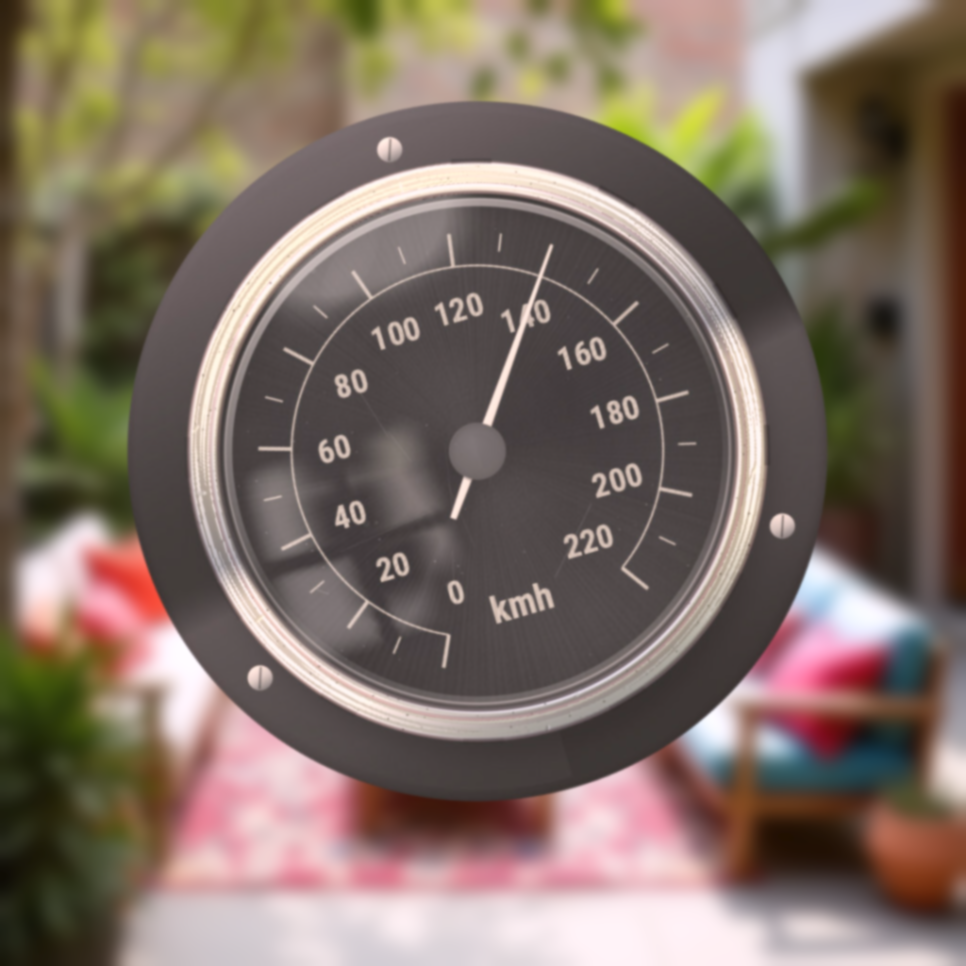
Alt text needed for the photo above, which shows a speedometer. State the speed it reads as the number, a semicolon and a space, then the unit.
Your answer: 140; km/h
